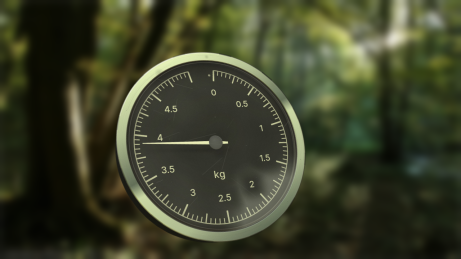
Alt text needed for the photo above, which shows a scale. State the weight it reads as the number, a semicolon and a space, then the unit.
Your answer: 3.9; kg
